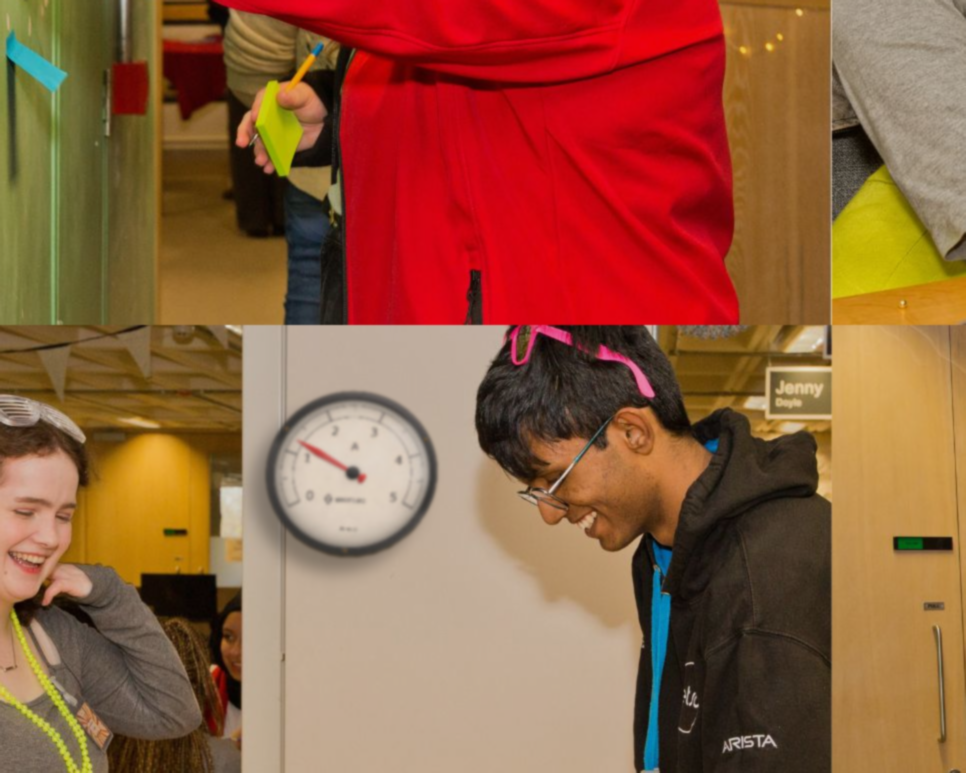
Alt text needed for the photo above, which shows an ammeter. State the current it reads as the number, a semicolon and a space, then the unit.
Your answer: 1.25; A
